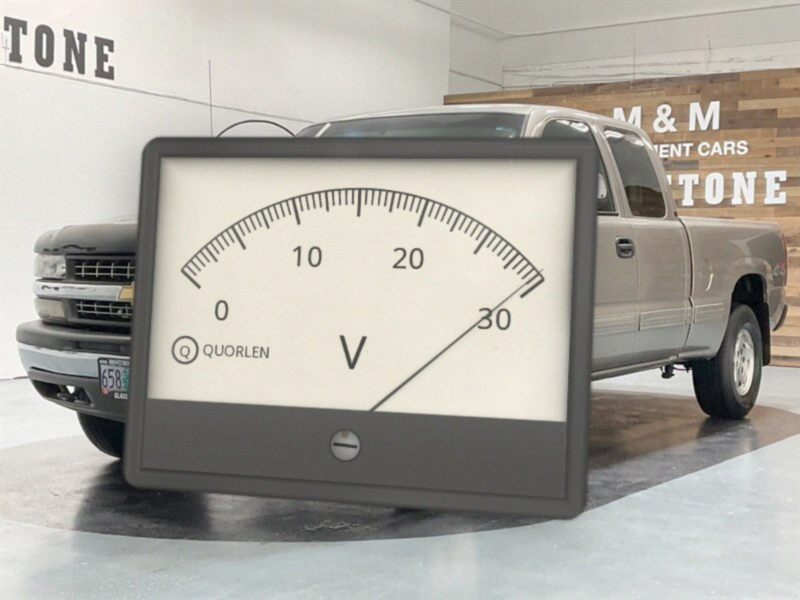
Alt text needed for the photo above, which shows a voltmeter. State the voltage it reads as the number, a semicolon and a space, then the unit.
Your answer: 29.5; V
